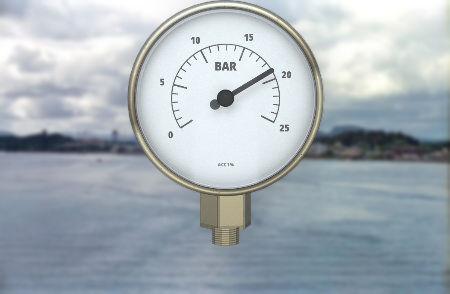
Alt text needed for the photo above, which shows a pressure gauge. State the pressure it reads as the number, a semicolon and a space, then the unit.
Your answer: 19; bar
